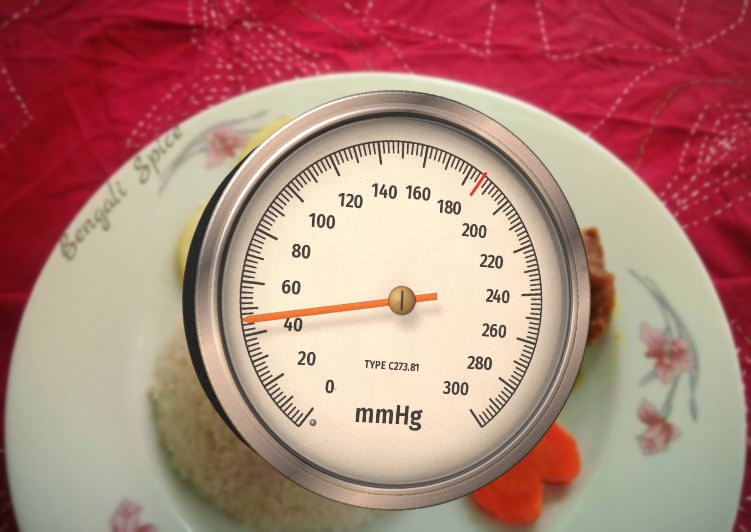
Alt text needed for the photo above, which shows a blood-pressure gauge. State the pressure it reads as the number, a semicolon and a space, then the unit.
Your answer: 46; mmHg
